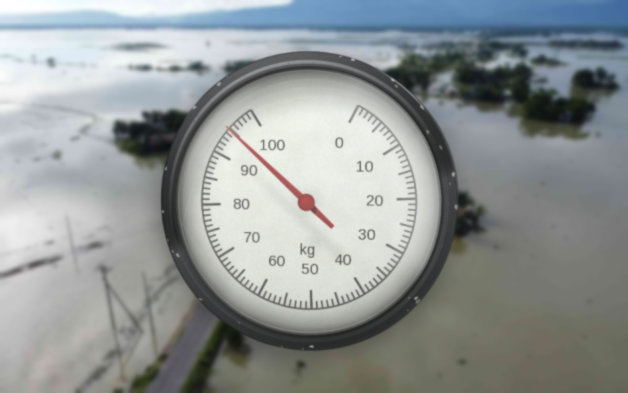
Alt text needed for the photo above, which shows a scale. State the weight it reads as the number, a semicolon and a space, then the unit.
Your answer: 95; kg
